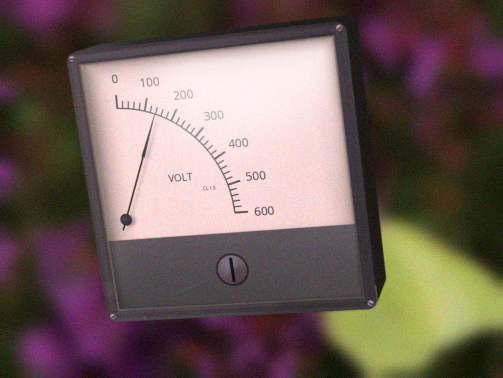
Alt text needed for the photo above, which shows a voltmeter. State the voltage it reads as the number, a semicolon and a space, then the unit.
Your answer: 140; V
